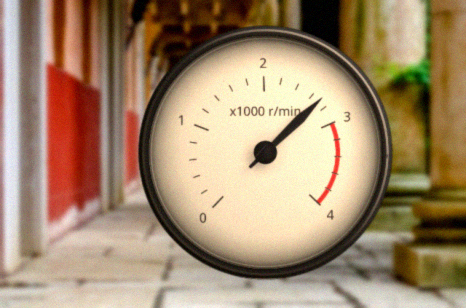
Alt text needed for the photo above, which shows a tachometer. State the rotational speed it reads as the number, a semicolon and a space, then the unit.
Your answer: 2700; rpm
